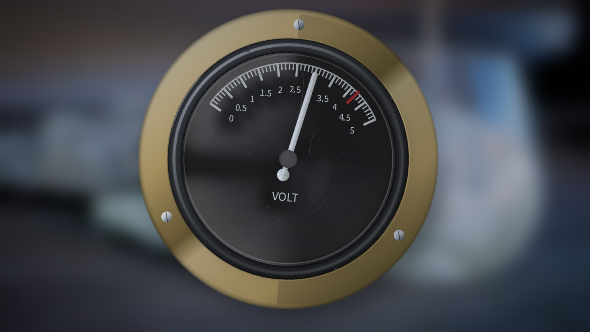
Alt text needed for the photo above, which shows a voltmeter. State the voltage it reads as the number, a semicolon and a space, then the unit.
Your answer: 3; V
